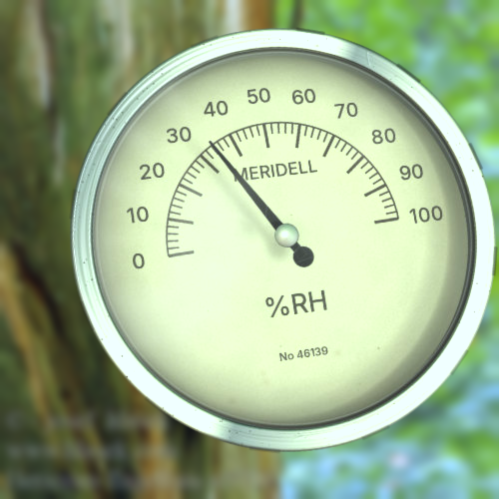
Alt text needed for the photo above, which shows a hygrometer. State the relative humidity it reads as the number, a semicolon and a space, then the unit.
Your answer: 34; %
